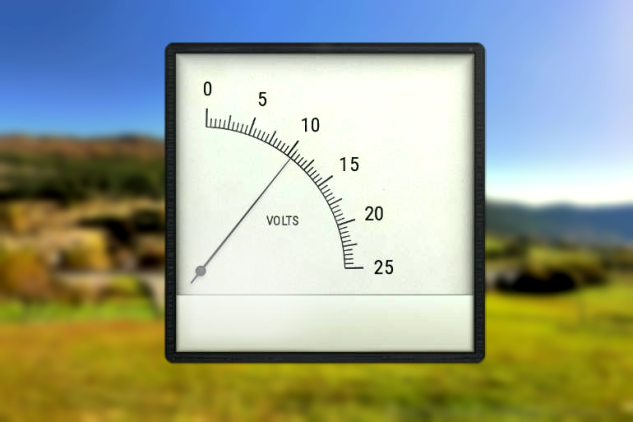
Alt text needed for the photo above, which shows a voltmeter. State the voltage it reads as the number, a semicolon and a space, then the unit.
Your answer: 10.5; V
